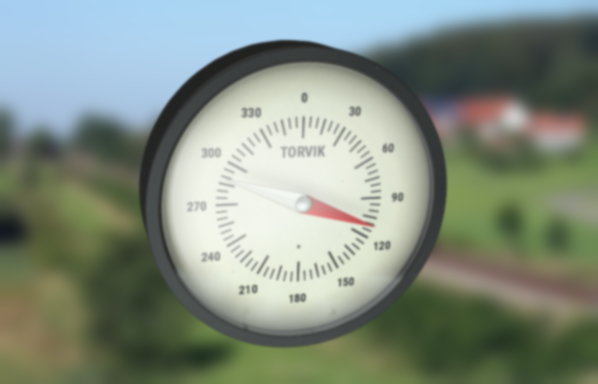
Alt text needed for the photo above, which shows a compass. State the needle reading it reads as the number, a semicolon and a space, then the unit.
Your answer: 110; °
